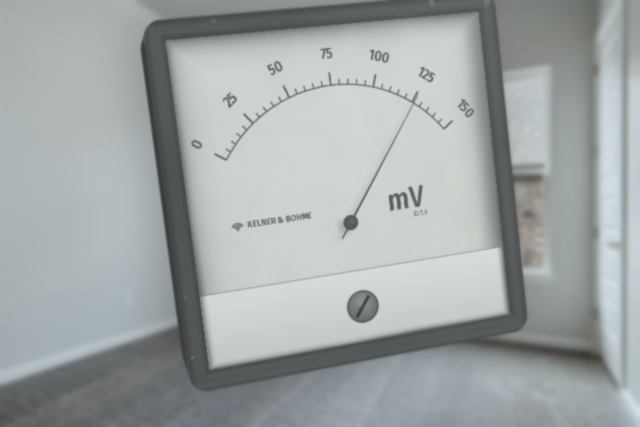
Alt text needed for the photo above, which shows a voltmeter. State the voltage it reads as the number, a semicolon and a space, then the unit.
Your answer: 125; mV
